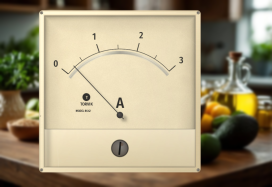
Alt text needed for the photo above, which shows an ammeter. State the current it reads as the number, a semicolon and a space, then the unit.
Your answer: 0.25; A
